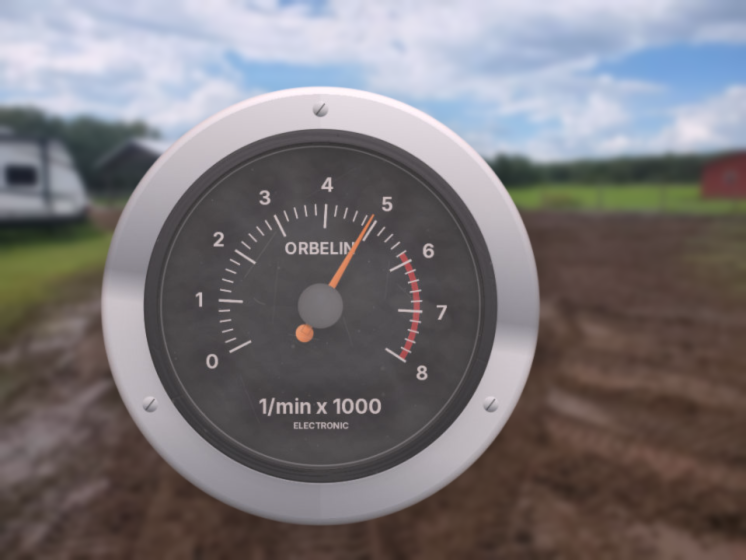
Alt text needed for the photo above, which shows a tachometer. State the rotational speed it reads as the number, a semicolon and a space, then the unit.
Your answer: 4900; rpm
